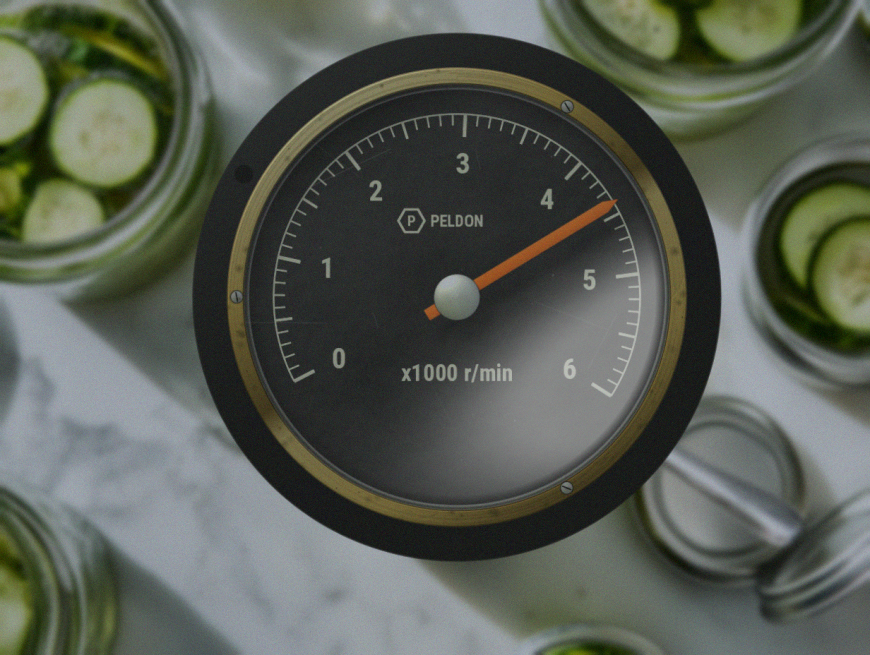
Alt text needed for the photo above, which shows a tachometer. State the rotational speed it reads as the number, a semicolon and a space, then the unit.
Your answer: 4400; rpm
